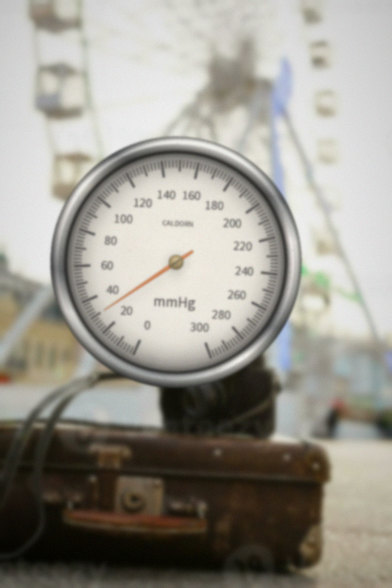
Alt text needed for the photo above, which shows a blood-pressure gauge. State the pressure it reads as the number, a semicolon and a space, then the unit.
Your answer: 30; mmHg
